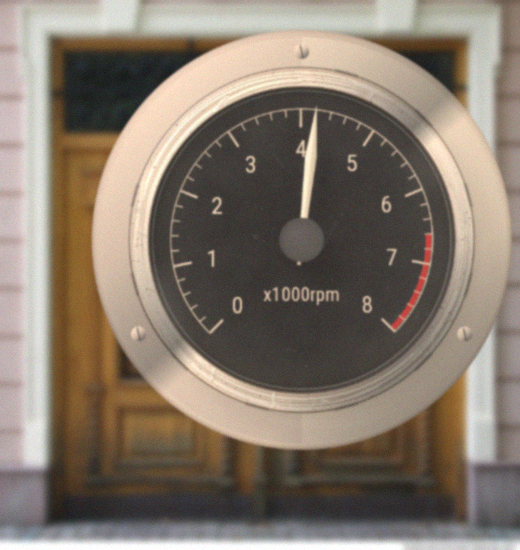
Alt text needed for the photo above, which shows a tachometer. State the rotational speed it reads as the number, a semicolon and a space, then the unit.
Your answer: 4200; rpm
